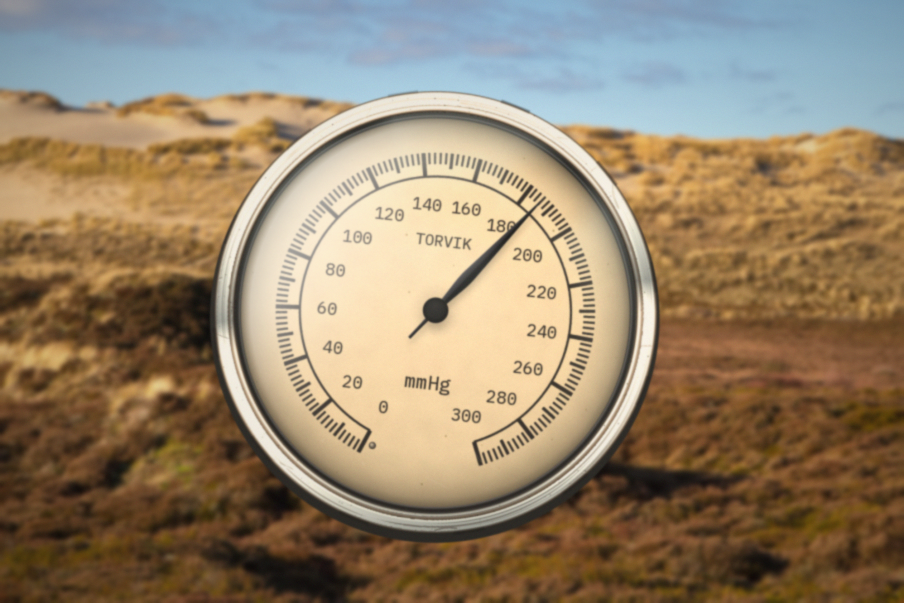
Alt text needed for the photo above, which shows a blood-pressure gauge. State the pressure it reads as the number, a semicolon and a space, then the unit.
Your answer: 186; mmHg
